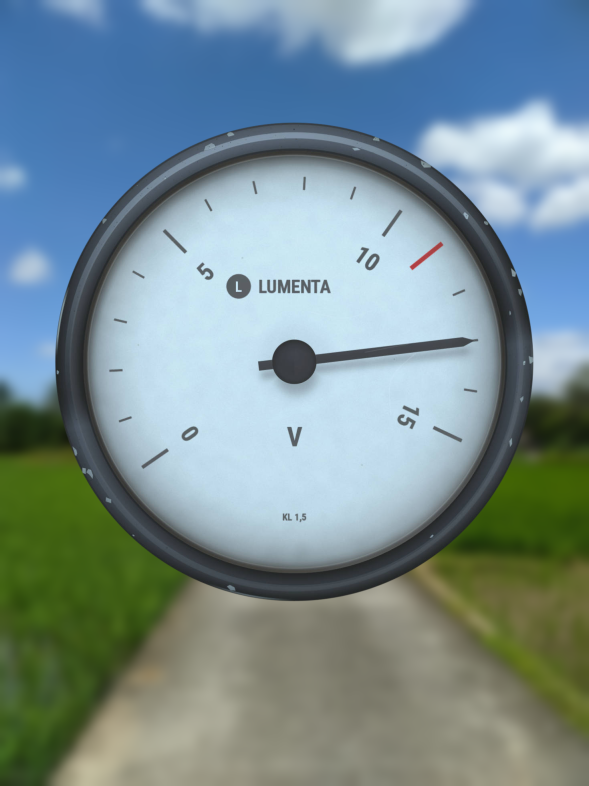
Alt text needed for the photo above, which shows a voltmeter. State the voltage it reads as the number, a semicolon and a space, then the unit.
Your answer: 13; V
